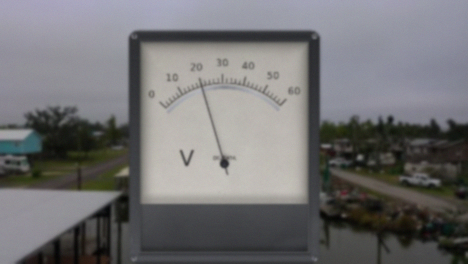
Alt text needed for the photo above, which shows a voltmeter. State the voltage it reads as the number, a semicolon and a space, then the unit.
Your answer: 20; V
